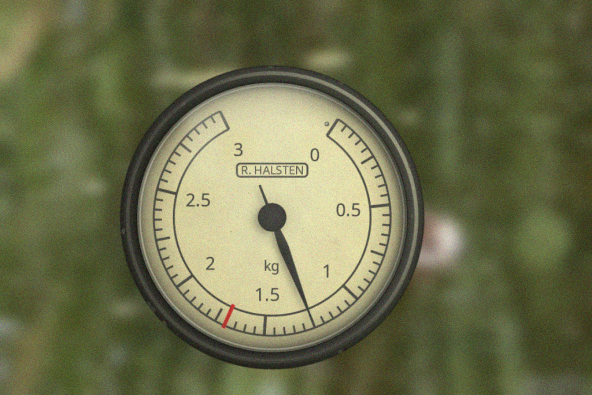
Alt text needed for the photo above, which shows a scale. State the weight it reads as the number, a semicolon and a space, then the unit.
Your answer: 1.25; kg
